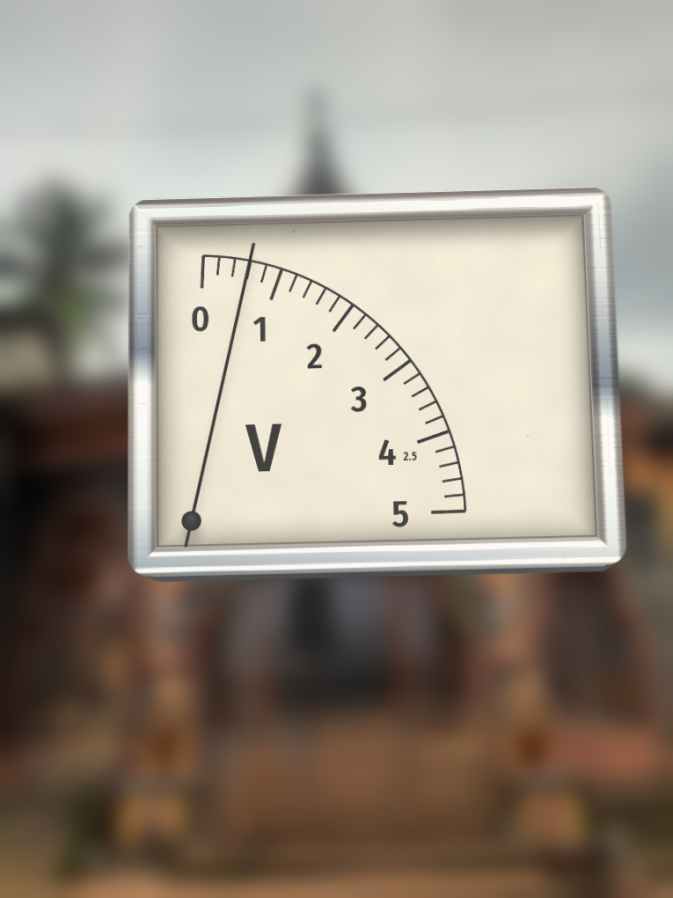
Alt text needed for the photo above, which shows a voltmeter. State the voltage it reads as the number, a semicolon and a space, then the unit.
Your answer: 0.6; V
